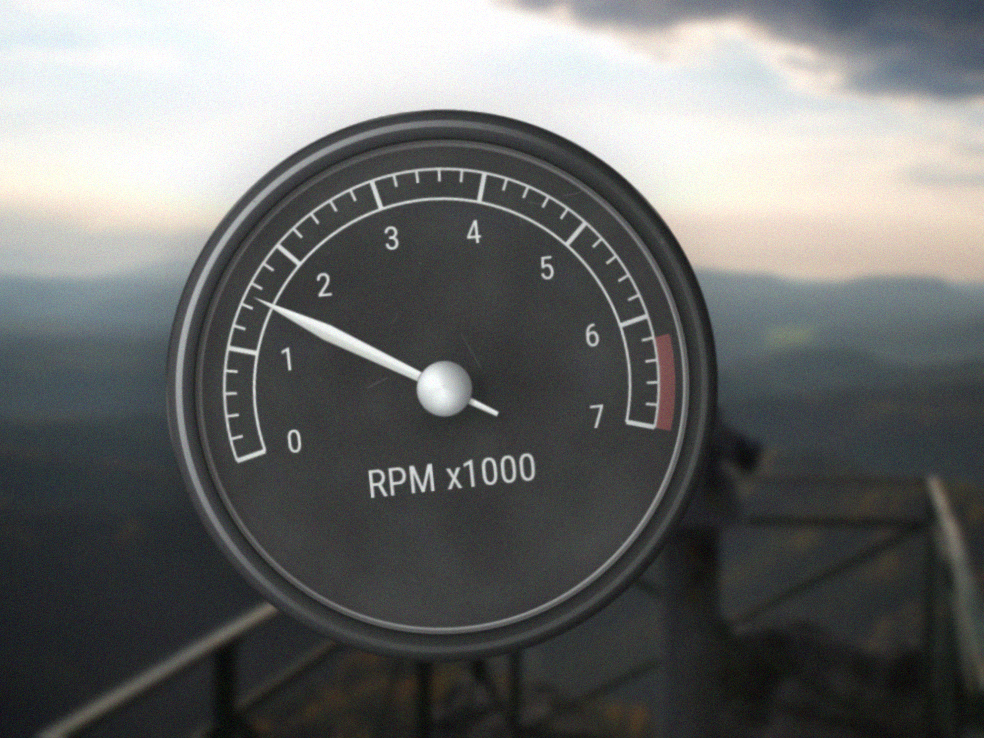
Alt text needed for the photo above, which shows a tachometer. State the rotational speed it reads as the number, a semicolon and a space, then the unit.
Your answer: 1500; rpm
